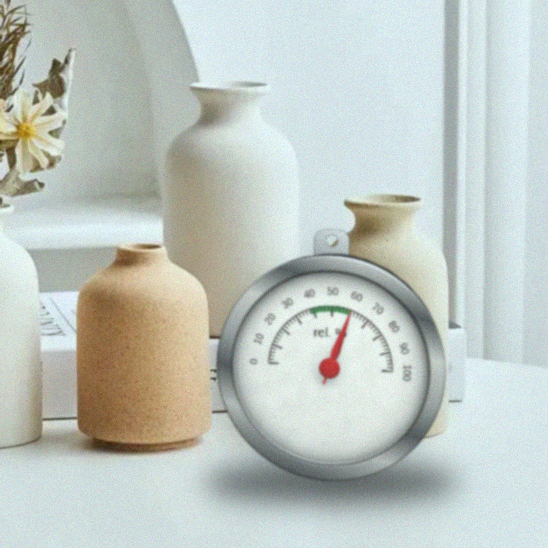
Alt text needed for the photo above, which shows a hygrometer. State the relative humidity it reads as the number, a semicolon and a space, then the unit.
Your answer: 60; %
